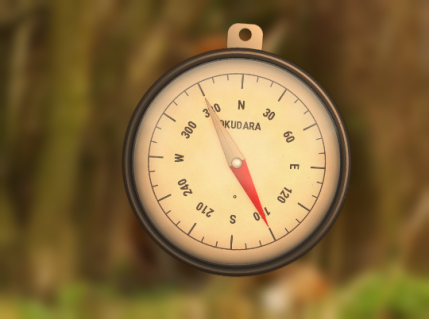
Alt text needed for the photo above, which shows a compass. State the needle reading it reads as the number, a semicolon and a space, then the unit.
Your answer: 150; °
